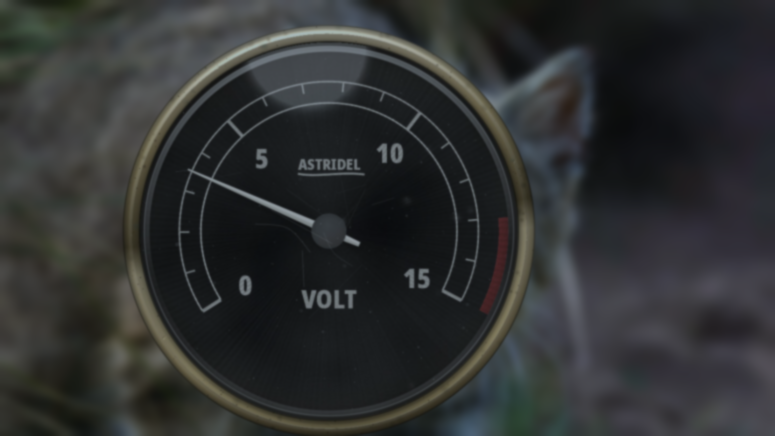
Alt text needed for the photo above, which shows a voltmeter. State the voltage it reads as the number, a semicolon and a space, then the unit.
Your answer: 3.5; V
